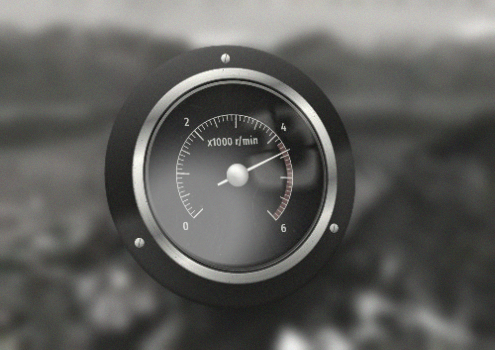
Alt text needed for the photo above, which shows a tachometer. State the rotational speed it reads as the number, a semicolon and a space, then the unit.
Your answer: 4400; rpm
